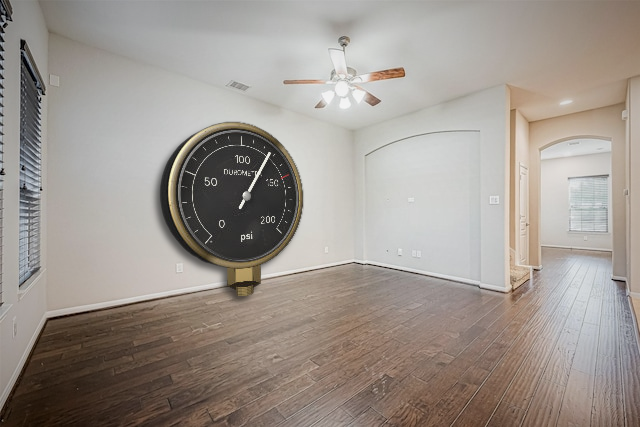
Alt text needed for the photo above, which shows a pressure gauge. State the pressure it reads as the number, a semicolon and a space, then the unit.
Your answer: 125; psi
